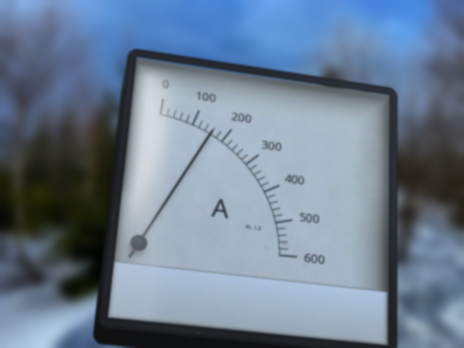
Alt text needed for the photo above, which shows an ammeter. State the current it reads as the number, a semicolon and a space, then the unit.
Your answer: 160; A
